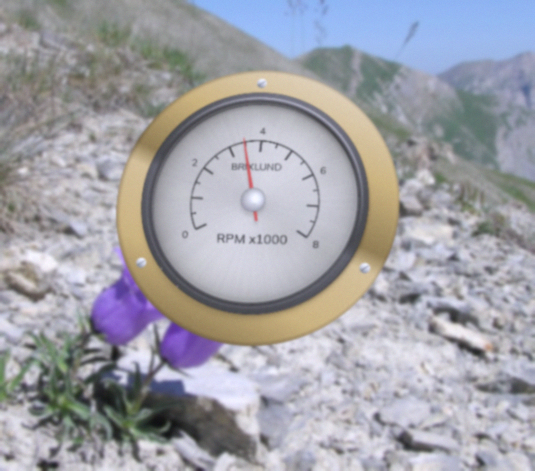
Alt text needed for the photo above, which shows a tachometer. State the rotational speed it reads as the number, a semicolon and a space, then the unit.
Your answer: 3500; rpm
